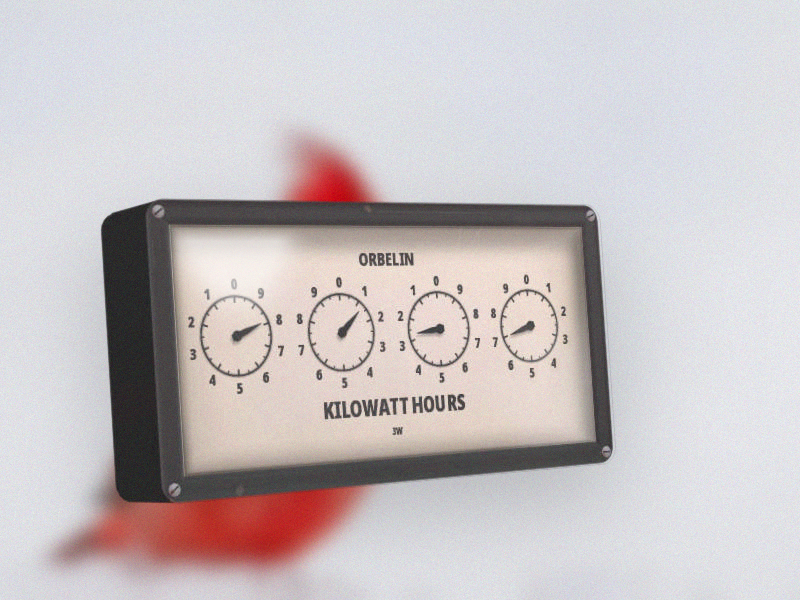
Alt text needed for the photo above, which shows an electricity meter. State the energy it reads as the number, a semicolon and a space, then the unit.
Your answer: 8127; kWh
